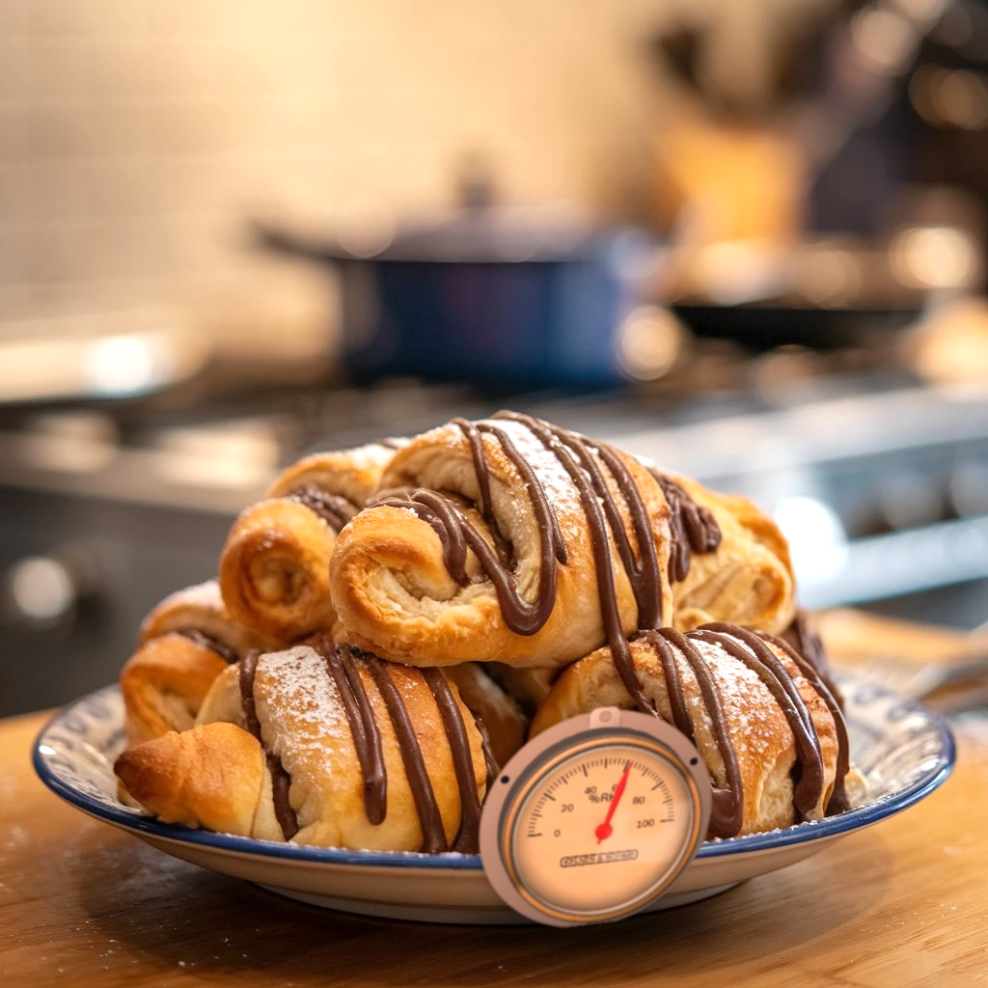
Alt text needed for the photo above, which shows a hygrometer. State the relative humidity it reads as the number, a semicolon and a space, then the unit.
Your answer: 60; %
